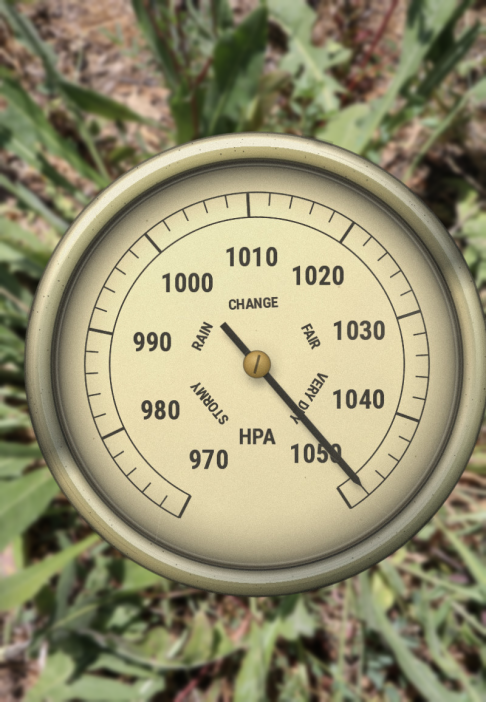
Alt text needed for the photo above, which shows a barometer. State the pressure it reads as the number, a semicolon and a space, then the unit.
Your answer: 1048; hPa
